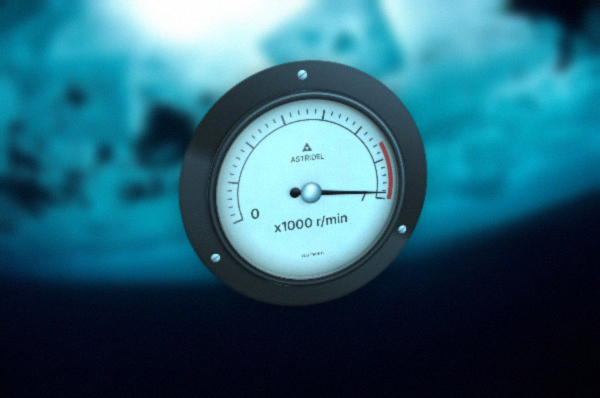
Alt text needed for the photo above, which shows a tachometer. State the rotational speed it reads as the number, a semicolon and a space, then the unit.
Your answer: 6800; rpm
